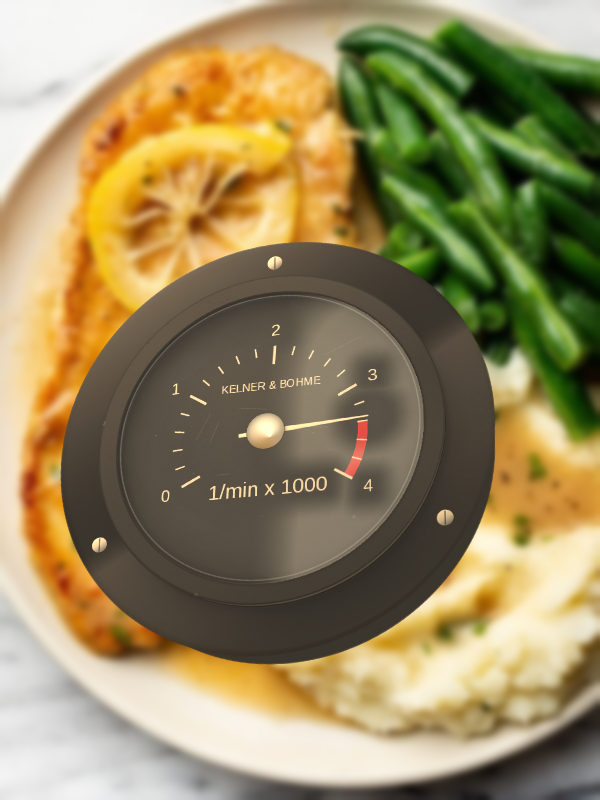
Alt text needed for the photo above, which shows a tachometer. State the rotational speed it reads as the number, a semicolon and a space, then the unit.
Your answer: 3400; rpm
